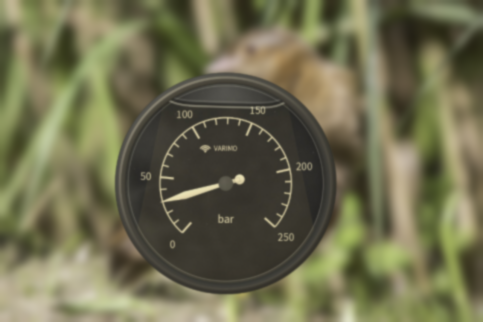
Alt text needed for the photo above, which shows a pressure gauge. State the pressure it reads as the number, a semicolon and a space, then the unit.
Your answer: 30; bar
